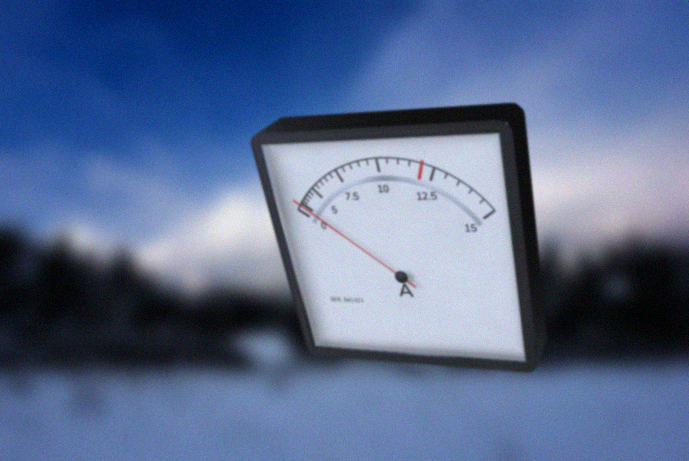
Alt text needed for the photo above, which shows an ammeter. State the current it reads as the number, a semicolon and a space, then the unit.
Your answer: 2.5; A
